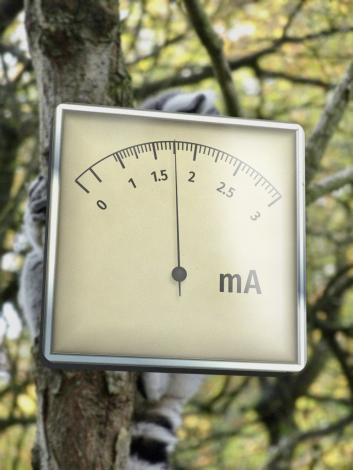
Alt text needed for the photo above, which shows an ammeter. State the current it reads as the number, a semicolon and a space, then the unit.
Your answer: 1.75; mA
